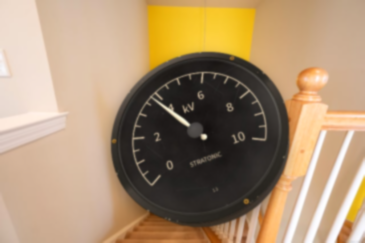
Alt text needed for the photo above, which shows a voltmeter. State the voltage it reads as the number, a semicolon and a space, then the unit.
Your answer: 3.75; kV
